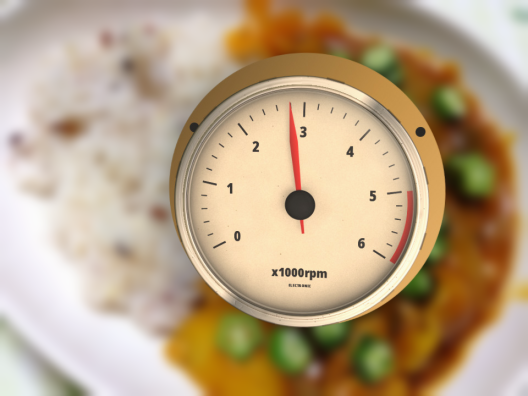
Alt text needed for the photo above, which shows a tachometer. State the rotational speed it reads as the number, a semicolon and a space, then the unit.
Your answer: 2800; rpm
